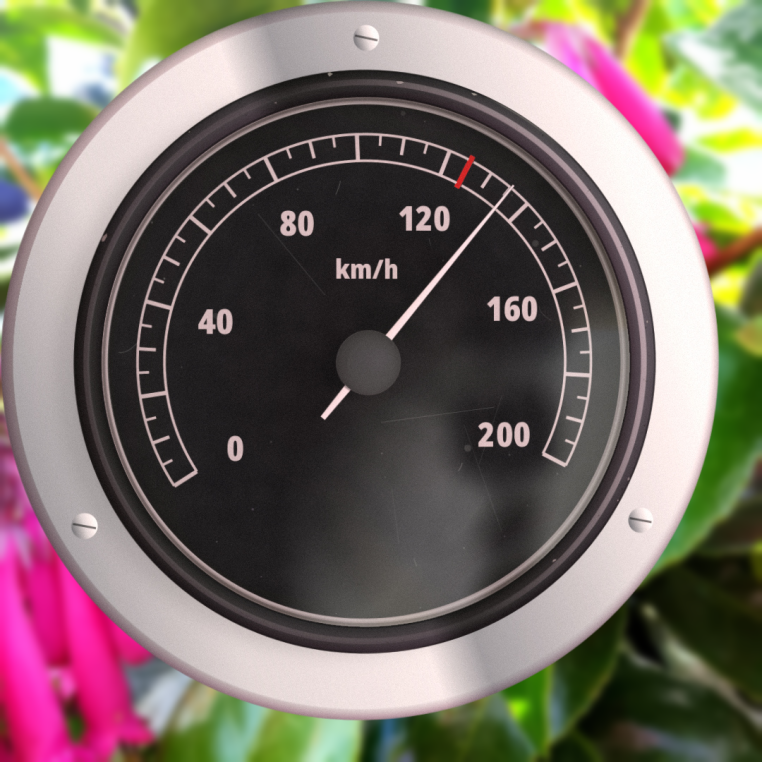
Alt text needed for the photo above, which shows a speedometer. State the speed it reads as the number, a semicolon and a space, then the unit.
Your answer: 135; km/h
